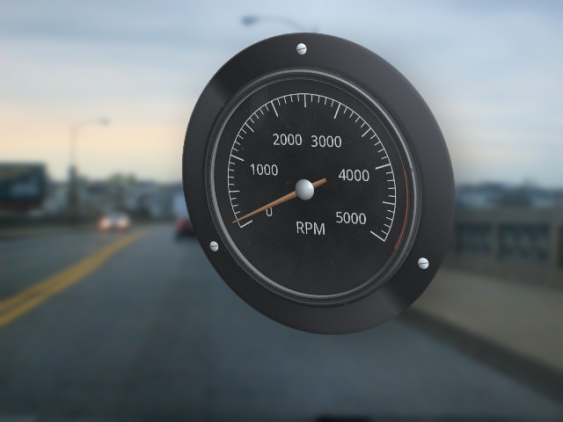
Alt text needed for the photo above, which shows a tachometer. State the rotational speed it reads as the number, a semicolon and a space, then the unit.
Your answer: 100; rpm
